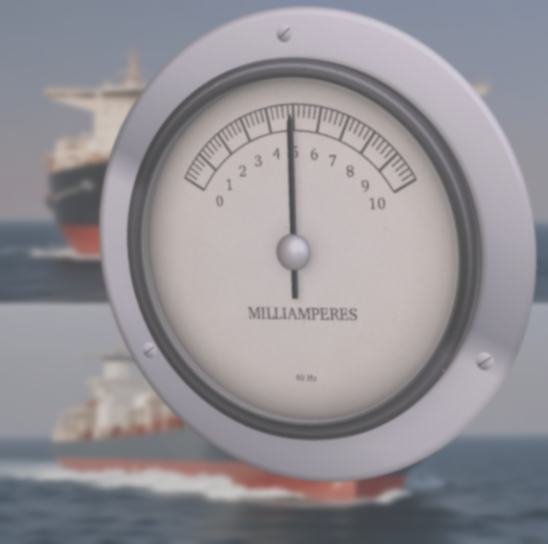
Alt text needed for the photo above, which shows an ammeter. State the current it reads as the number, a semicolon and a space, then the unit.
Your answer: 5; mA
